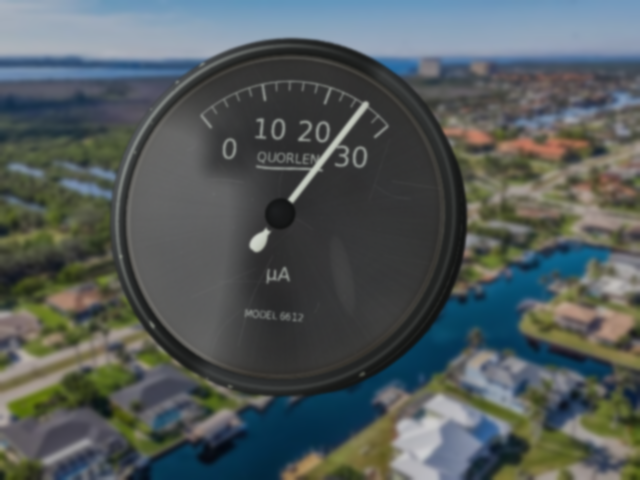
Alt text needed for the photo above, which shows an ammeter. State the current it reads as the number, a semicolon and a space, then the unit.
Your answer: 26; µA
